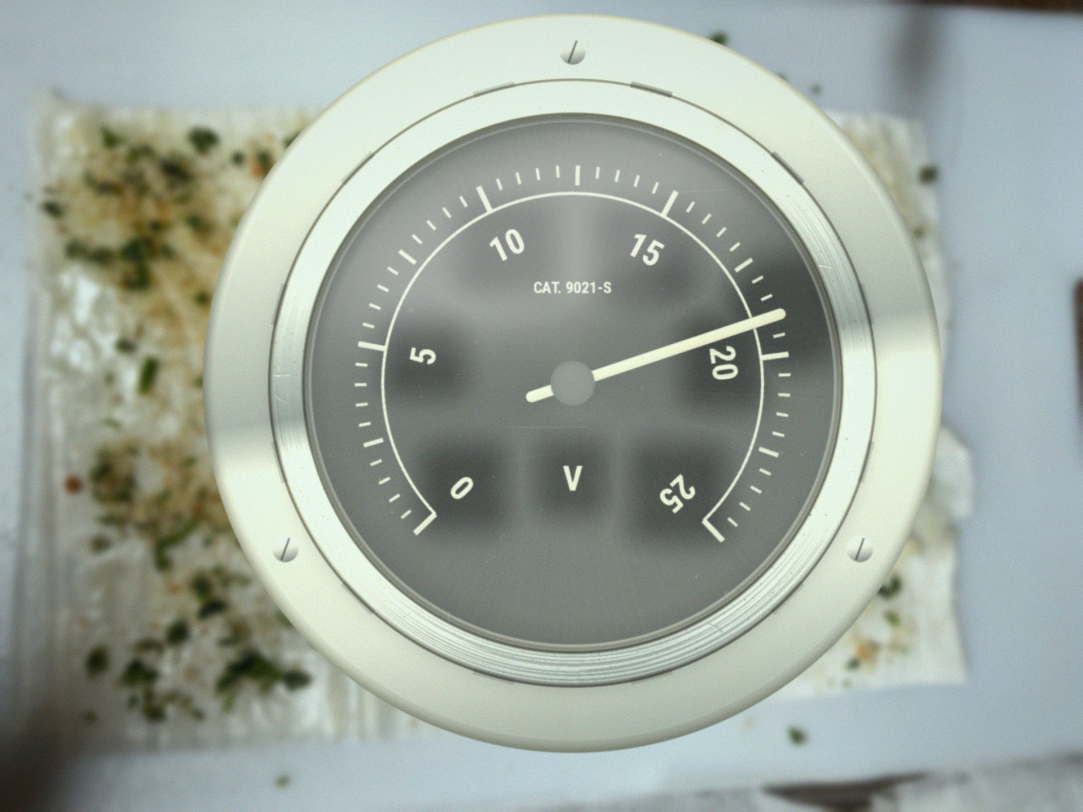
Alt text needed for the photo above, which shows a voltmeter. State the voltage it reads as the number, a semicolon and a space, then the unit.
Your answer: 19; V
